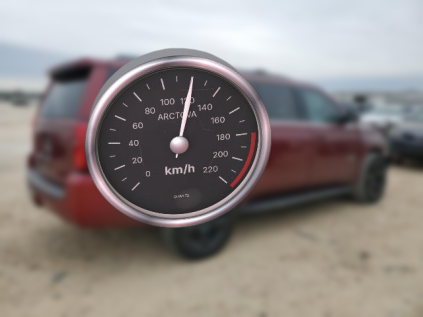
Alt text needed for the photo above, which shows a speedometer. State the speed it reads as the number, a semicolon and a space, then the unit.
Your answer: 120; km/h
